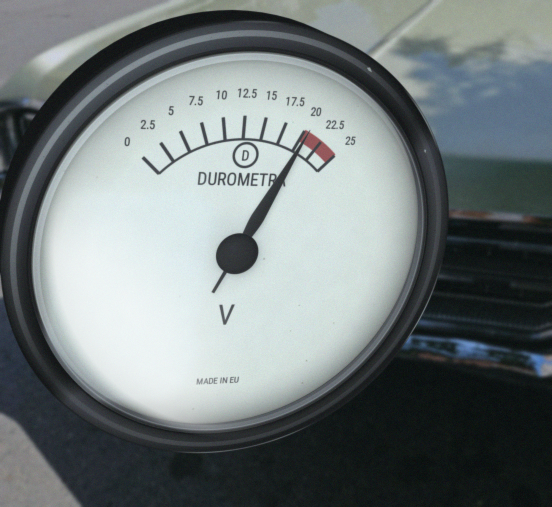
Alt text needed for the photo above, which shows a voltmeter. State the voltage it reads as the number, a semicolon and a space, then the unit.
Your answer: 20; V
